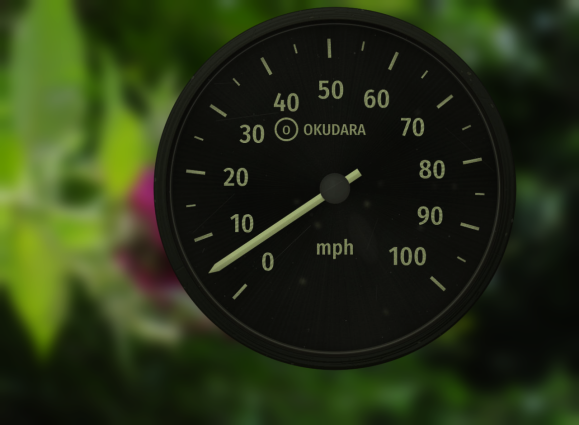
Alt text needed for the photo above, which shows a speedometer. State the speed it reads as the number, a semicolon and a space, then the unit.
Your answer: 5; mph
